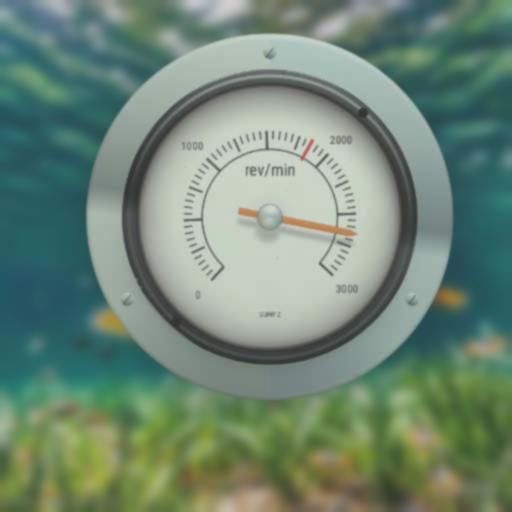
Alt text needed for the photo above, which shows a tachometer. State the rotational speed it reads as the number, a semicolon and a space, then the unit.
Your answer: 2650; rpm
